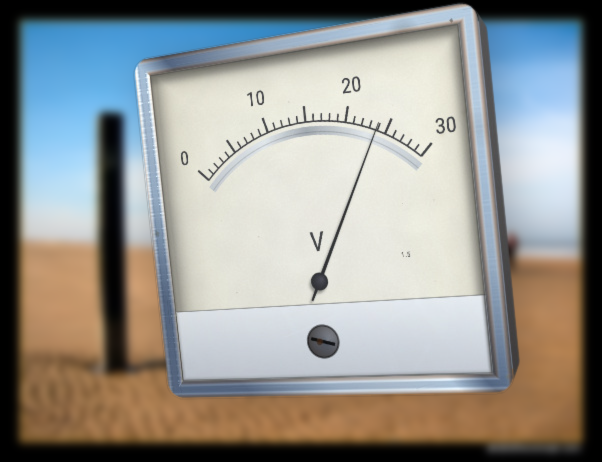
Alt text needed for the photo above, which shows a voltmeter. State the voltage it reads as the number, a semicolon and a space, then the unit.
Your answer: 24; V
